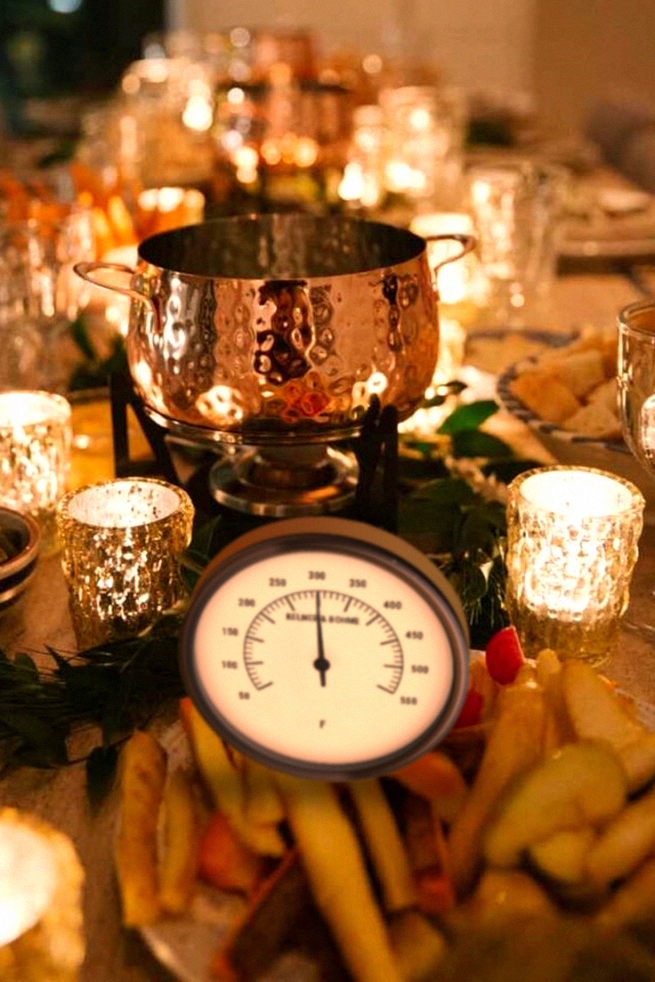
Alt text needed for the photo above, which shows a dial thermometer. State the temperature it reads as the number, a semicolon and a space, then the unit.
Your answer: 300; °F
